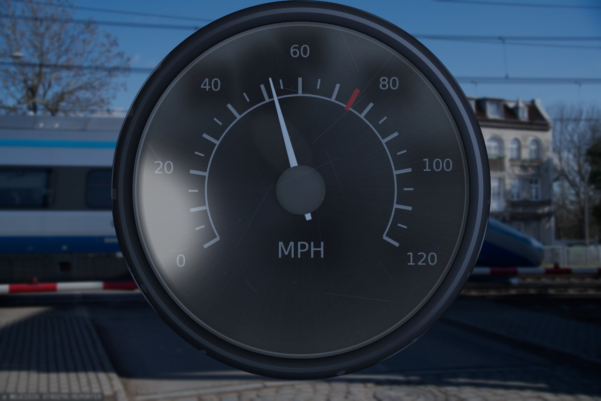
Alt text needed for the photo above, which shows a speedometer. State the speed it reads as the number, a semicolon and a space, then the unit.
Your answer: 52.5; mph
